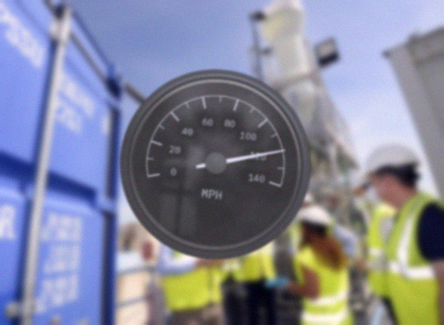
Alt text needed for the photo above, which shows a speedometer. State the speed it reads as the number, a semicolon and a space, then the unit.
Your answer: 120; mph
